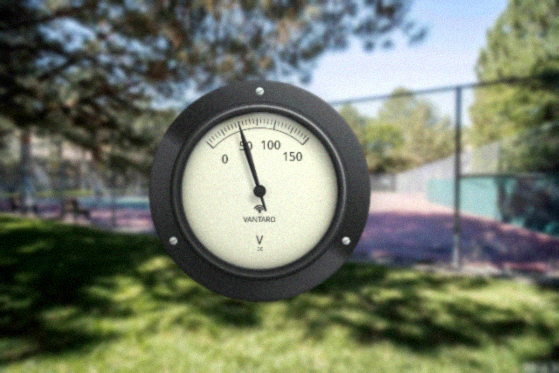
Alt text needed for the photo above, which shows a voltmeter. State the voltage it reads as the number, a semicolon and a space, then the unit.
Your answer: 50; V
